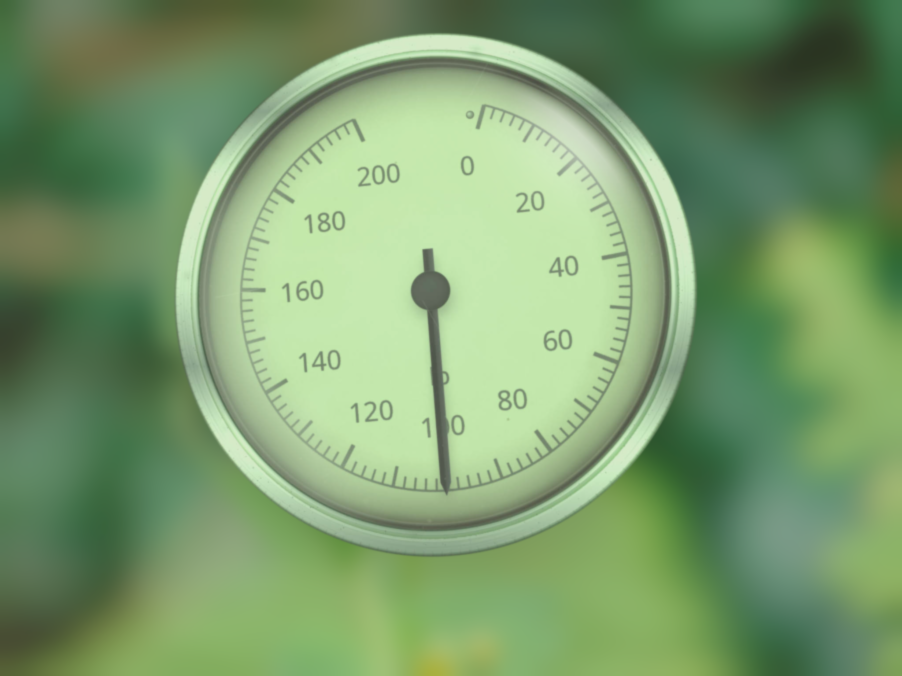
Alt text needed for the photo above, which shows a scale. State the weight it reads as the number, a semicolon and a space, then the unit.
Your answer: 100; lb
